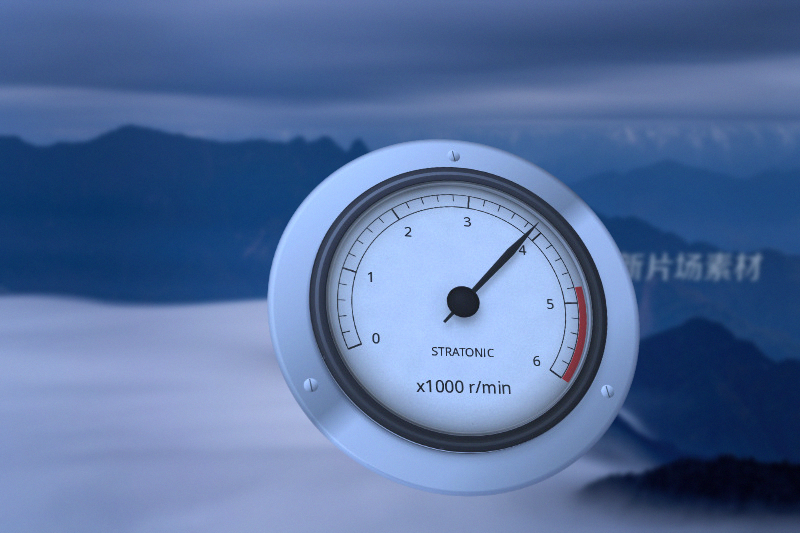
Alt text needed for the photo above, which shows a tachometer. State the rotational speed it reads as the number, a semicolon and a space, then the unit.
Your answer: 3900; rpm
